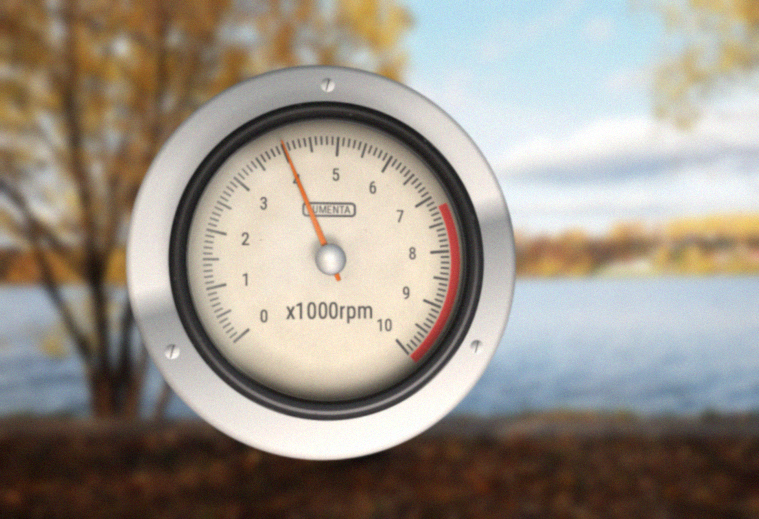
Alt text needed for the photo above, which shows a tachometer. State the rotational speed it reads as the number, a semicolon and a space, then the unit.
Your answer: 4000; rpm
